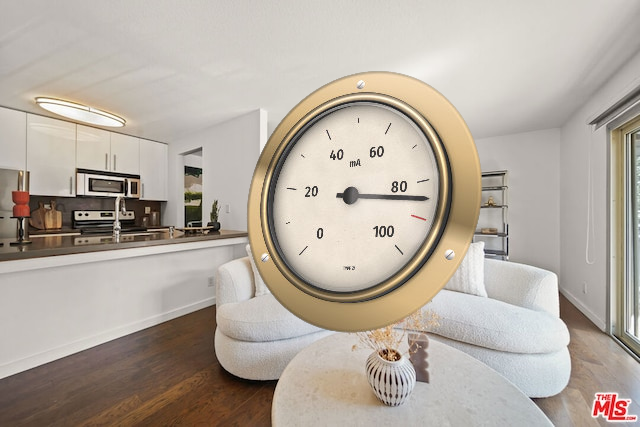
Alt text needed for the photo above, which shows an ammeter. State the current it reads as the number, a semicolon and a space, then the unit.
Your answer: 85; mA
